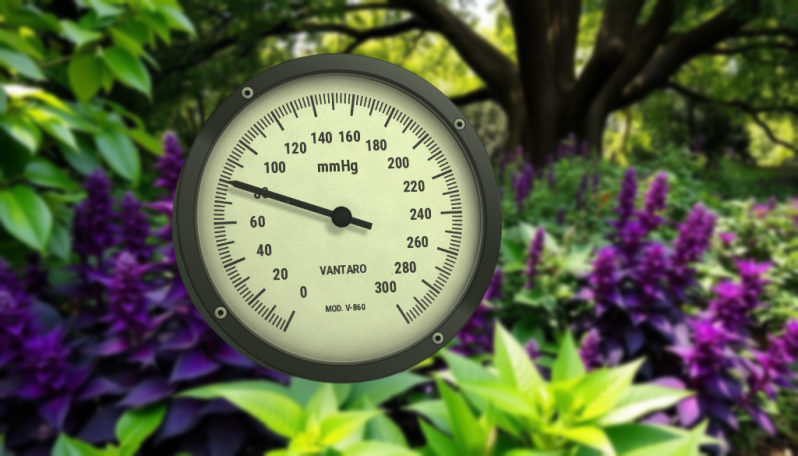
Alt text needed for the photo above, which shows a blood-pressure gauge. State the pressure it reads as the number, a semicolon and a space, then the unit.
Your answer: 80; mmHg
